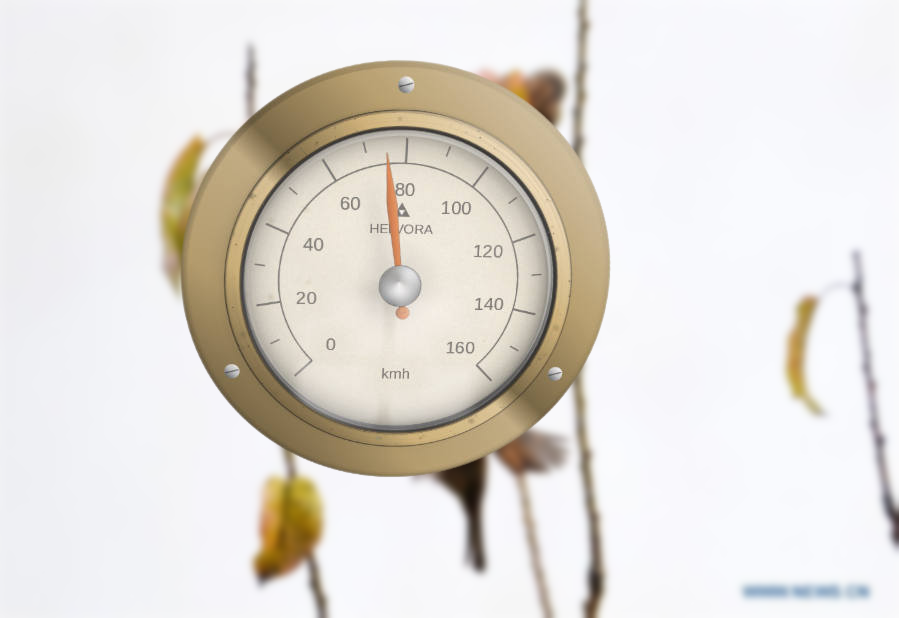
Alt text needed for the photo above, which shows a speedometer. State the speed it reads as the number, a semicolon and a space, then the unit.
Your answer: 75; km/h
